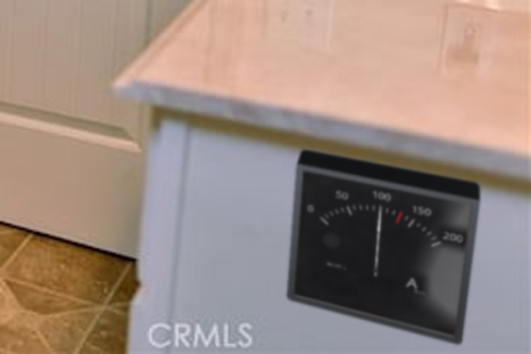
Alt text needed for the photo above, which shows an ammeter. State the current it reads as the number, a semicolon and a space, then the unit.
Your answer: 100; A
